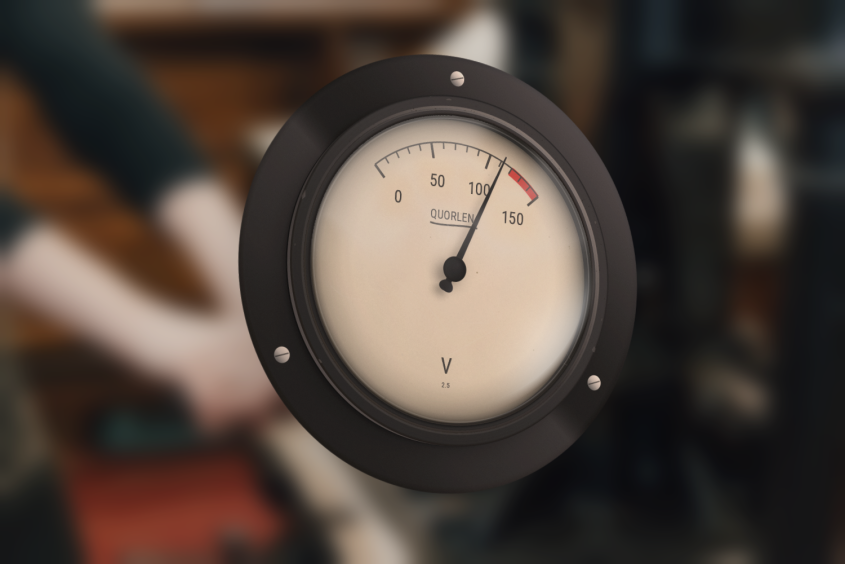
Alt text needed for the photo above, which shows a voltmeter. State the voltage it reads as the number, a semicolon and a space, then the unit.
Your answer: 110; V
